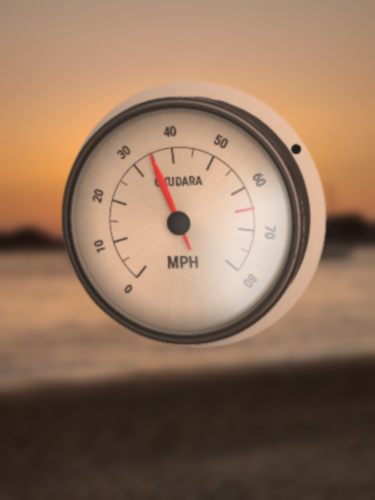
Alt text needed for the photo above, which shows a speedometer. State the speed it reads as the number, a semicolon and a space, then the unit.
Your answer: 35; mph
